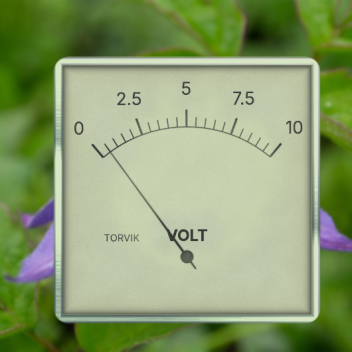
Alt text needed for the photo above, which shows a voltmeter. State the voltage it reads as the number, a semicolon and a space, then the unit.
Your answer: 0.5; V
